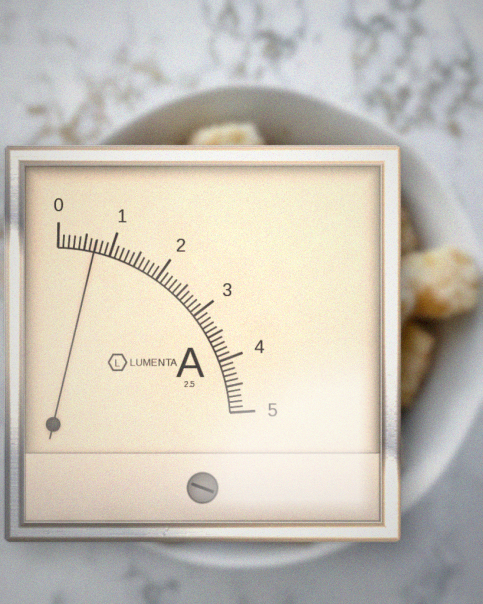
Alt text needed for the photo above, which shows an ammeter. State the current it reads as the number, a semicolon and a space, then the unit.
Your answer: 0.7; A
